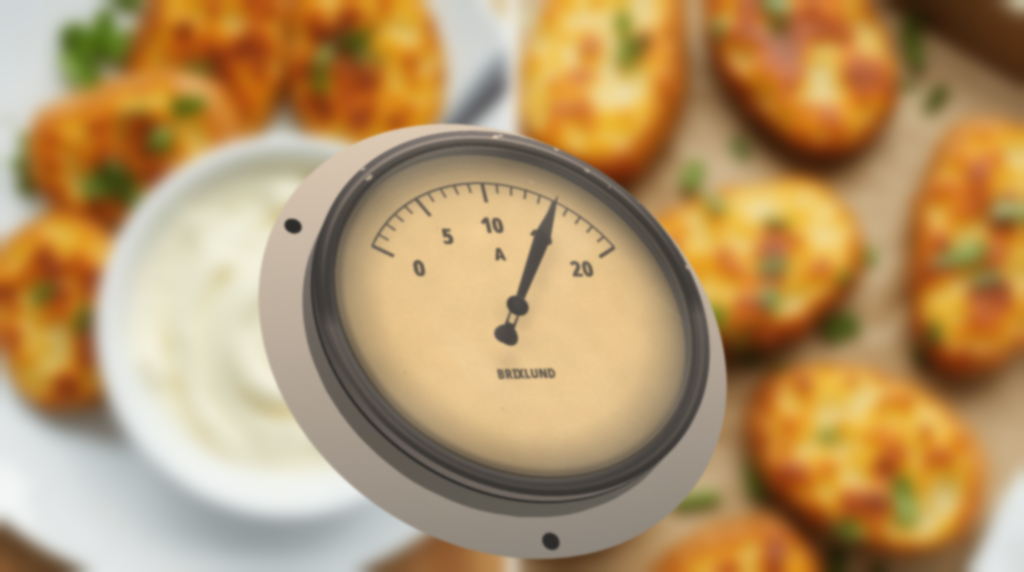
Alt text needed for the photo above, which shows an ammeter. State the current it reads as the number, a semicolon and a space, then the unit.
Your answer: 15; A
